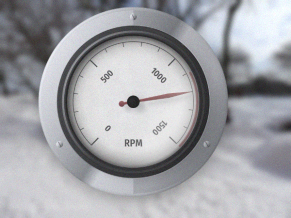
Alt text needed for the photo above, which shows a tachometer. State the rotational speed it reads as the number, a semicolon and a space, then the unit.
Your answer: 1200; rpm
